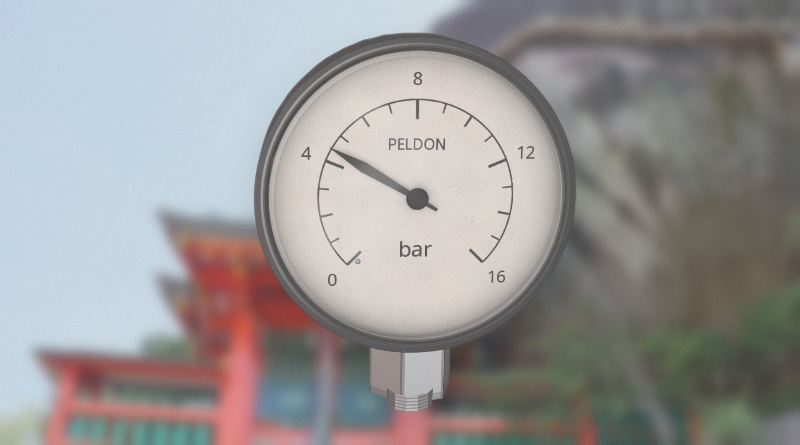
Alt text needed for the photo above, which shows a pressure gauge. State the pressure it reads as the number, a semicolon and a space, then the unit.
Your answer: 4.5; bar
